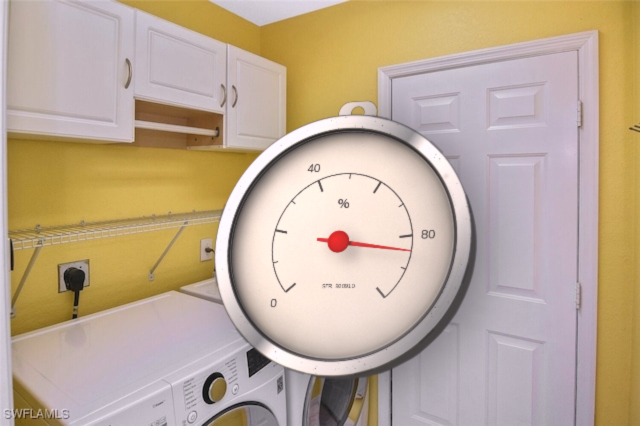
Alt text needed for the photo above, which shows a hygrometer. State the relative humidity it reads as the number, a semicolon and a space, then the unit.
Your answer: 85; %
